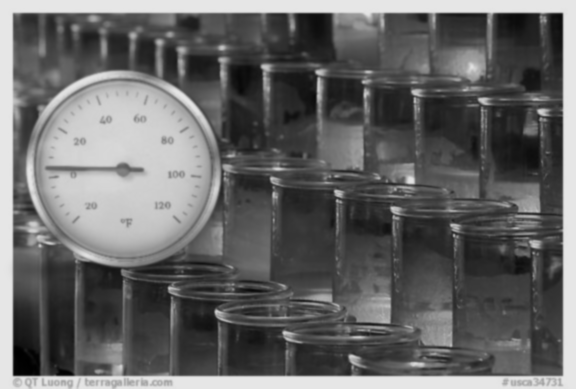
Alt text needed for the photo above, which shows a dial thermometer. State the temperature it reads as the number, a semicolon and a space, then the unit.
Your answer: 4; °F
